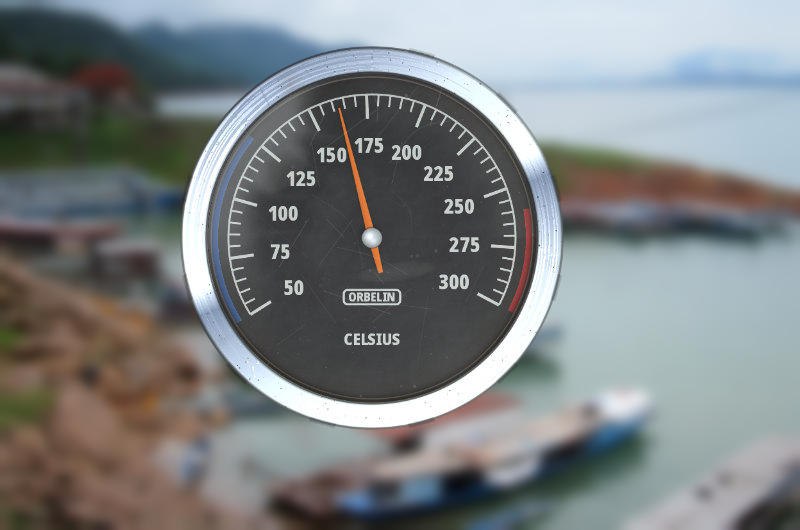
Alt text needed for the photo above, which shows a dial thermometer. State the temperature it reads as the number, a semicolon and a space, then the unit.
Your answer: 162.5; °C
